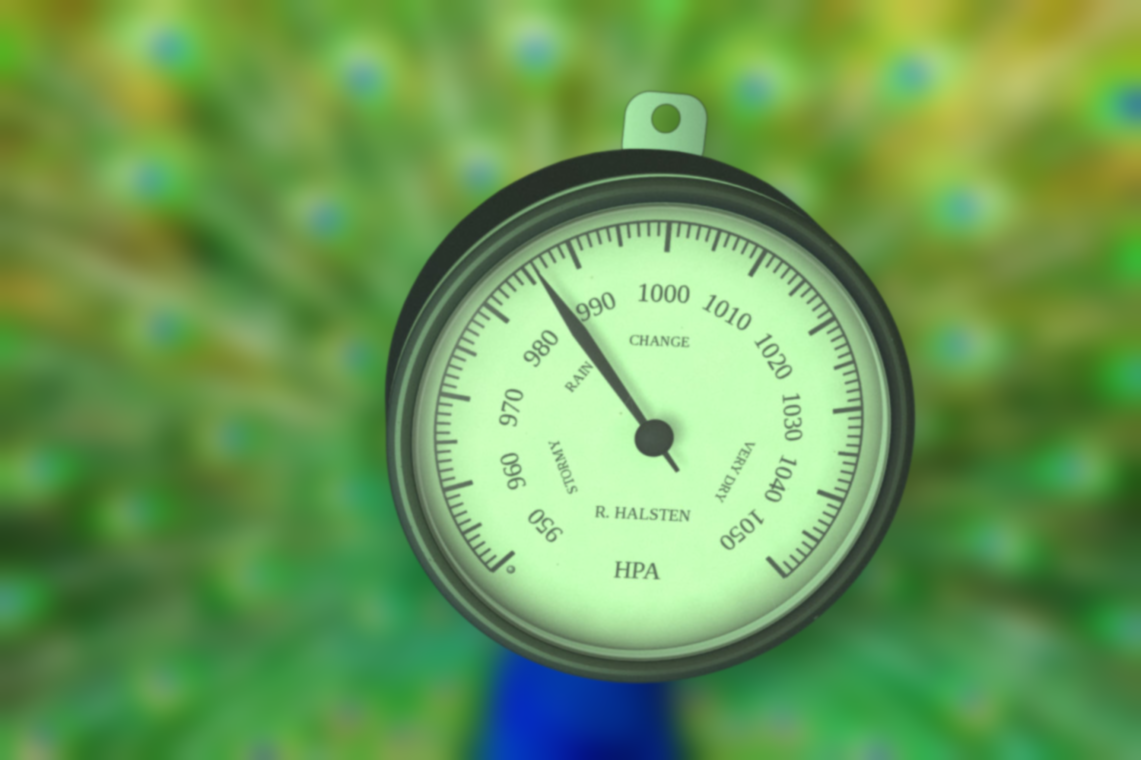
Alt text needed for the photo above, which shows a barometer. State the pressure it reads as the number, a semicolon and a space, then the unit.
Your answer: 986; hPa
